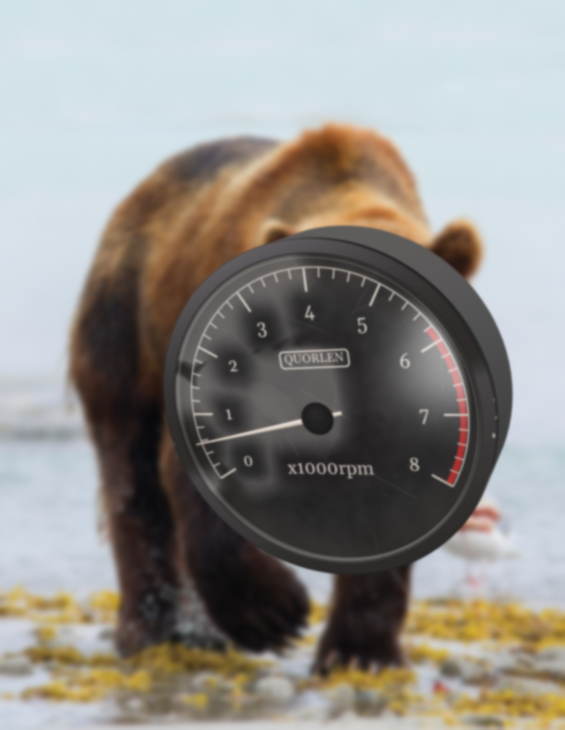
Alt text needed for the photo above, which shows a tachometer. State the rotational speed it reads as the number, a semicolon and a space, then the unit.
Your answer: 600; rpm
